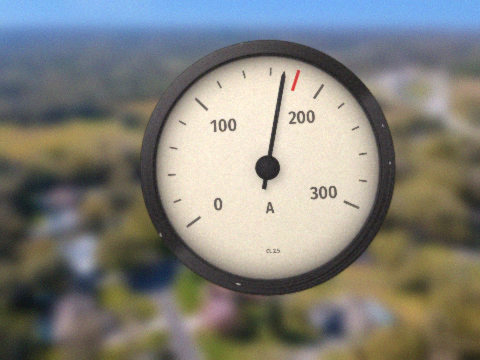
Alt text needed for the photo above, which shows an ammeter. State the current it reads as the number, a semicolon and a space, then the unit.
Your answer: 170; A
